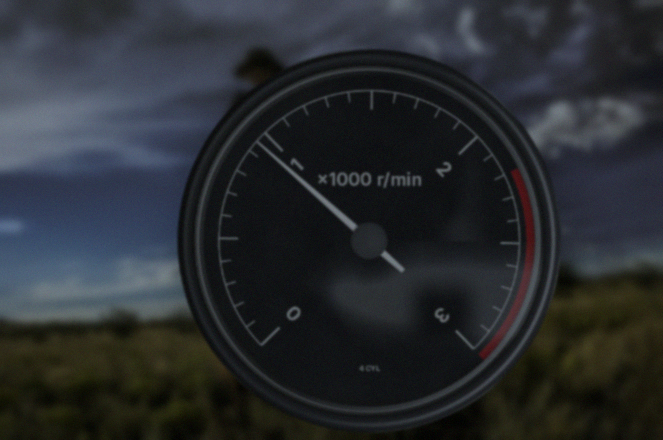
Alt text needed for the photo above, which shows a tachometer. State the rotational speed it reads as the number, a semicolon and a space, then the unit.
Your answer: 950; rpm
